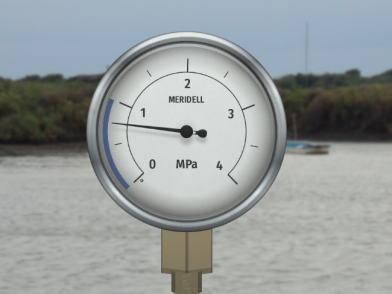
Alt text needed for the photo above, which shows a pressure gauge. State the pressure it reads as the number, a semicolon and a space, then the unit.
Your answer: 0.75; MPa
